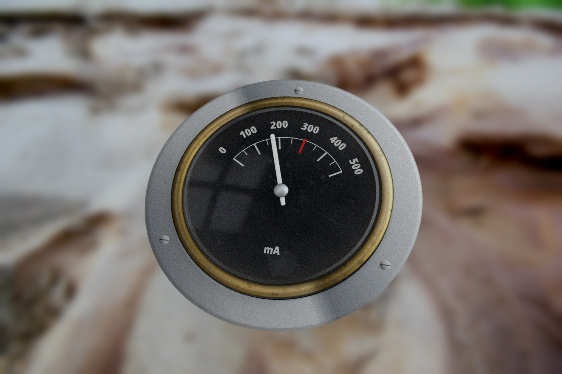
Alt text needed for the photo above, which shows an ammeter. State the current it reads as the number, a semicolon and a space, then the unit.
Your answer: 175; mA
